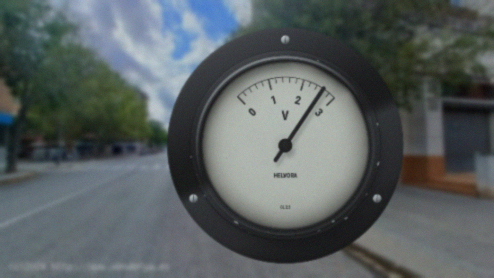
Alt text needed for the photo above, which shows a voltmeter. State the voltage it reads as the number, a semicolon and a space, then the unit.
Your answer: 2.6; V
